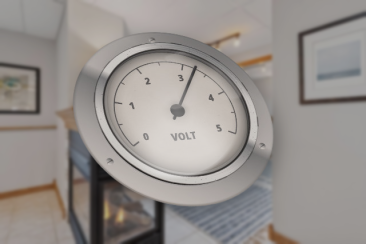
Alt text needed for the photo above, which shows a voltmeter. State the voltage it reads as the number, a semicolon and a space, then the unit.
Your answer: 3.25; V
